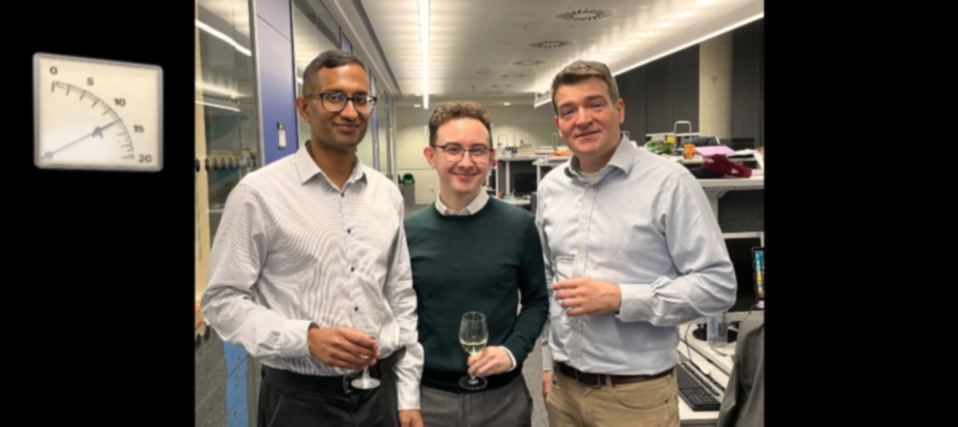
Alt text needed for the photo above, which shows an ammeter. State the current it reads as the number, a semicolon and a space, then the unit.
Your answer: 12.5; A
